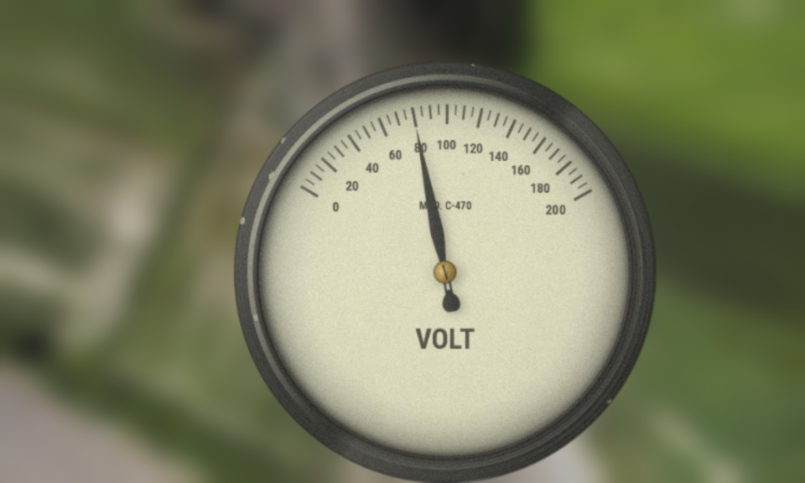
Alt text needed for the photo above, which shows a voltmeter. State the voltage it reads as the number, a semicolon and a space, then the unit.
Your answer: 80; V
